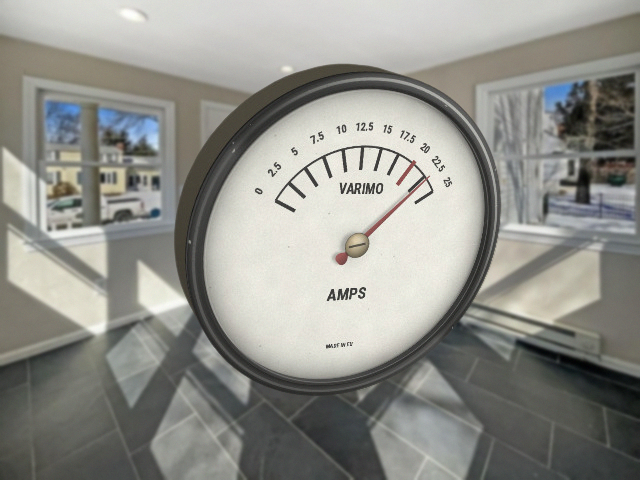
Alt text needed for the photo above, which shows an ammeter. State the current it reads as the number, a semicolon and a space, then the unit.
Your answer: 22.5; A
